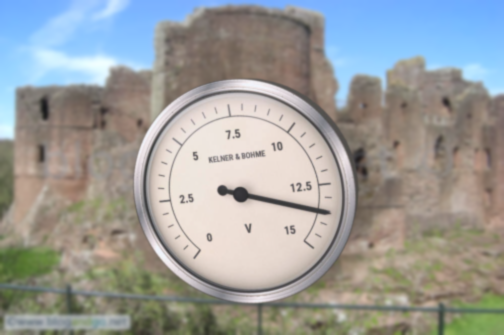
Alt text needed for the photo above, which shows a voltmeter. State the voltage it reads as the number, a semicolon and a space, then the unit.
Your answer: 13.5; V
